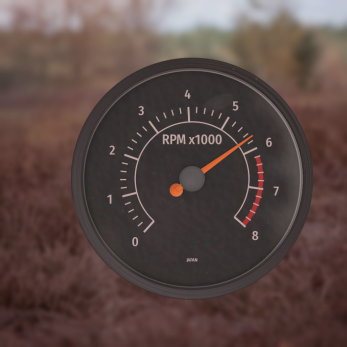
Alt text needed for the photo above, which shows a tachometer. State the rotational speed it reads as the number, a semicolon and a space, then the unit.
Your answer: 5700; rpm
